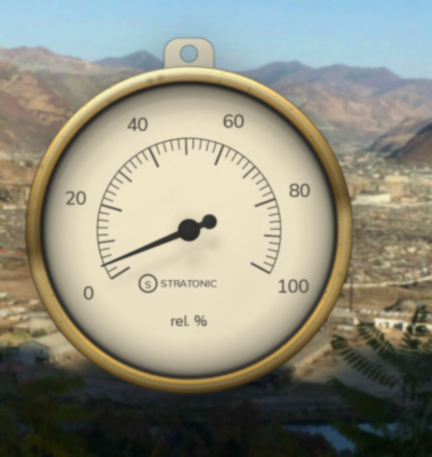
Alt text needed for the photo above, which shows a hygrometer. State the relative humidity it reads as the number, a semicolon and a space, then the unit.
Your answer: 4; %
